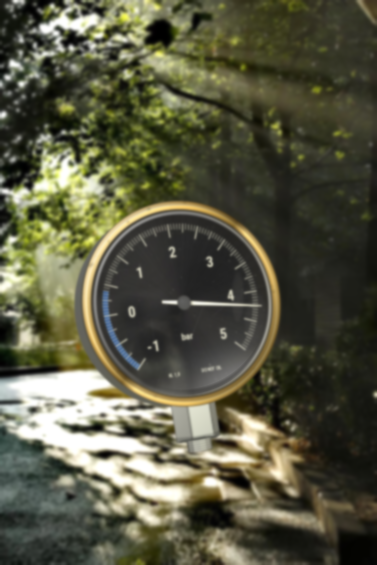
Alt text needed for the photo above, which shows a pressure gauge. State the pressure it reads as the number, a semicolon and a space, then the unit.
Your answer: 4.25; bar
